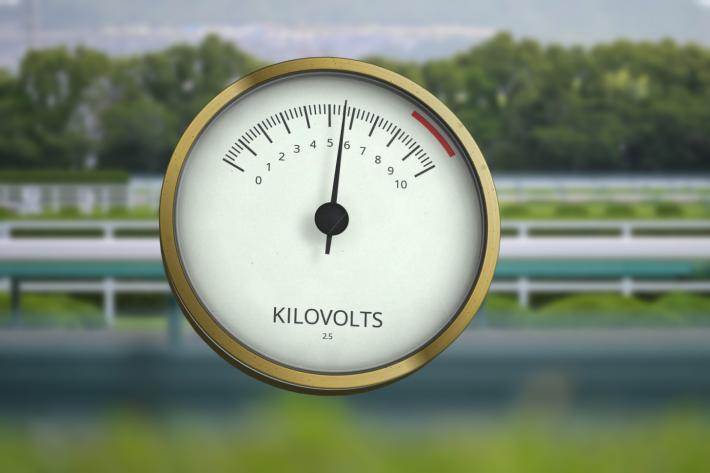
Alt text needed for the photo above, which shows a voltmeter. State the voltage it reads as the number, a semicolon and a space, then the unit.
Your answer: 5.6; kV
